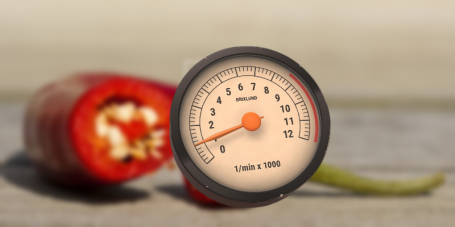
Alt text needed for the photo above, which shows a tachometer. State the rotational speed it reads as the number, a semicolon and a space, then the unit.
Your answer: 1000; rpm
